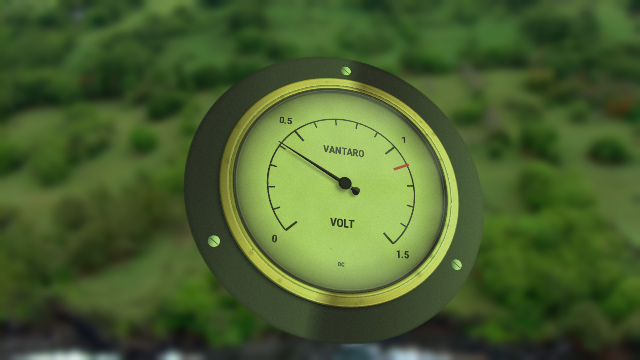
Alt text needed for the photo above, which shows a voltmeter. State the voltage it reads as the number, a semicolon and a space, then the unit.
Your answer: 0.4; V
